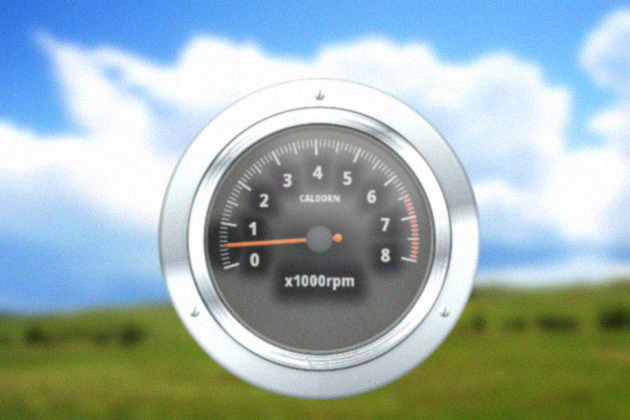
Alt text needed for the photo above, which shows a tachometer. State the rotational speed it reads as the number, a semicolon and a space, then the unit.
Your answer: 500; rpm
